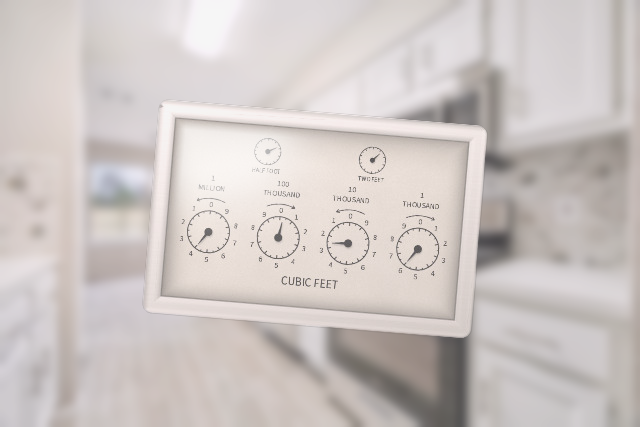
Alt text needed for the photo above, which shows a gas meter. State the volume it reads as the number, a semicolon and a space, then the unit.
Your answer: 402600; ft³
